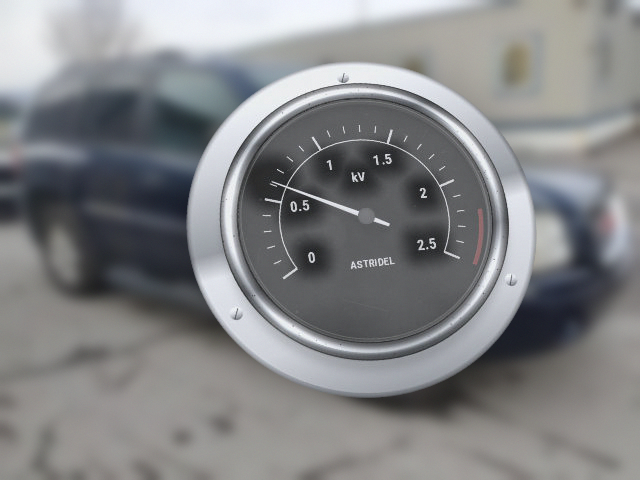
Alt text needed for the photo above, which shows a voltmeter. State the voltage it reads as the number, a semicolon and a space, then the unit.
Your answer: 0.6; kV
